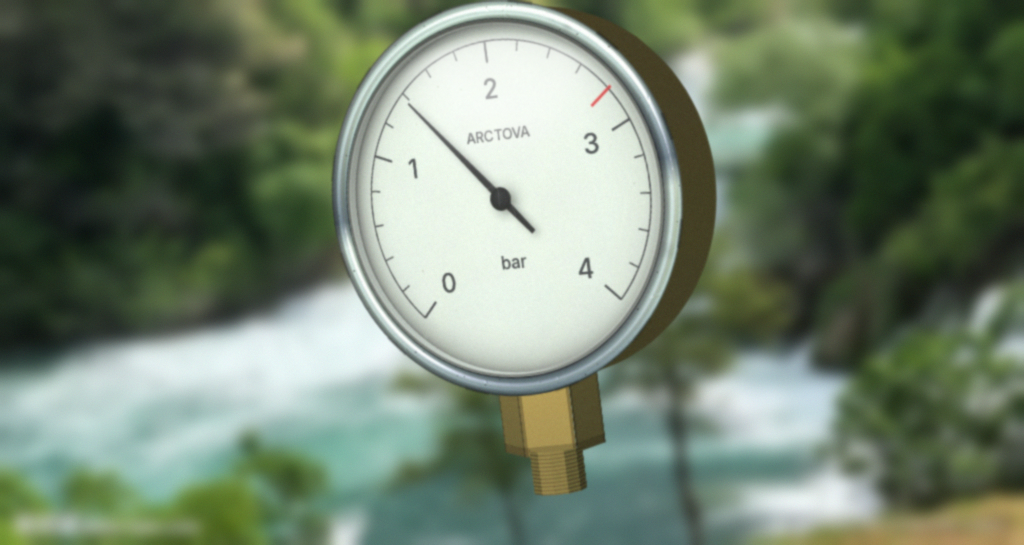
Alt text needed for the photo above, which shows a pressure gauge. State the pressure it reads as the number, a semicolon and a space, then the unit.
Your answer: 1.4; bar
